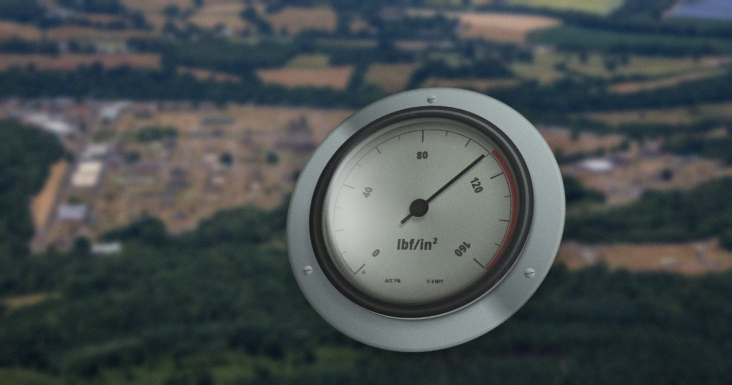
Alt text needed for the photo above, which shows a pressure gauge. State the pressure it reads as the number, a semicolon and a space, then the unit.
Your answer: 110; psi
